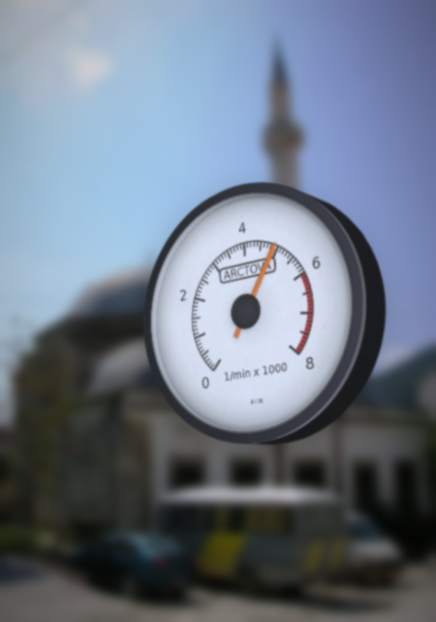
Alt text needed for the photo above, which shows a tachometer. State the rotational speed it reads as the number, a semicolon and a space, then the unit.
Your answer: 5000; rpm
